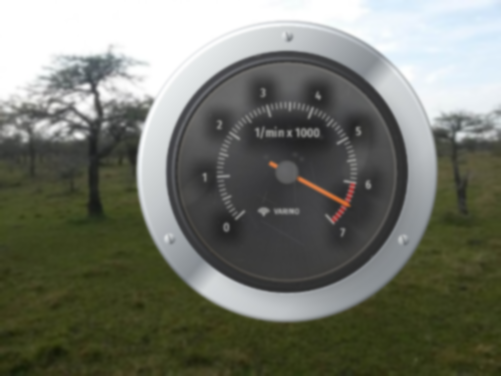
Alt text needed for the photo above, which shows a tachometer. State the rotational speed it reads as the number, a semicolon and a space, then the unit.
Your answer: 6500; rpm
